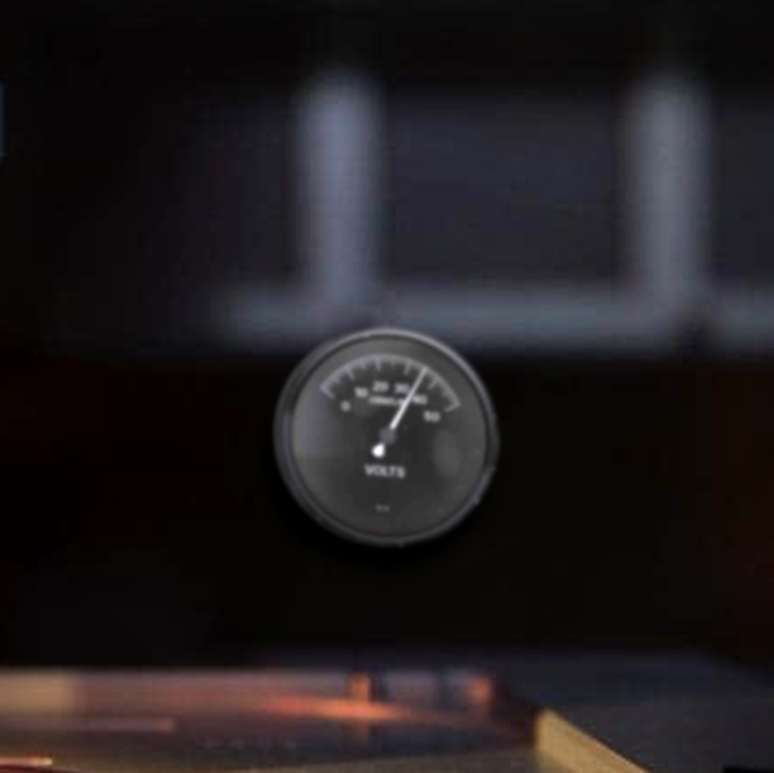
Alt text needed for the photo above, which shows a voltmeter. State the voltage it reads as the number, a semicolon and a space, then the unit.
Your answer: 35; V
